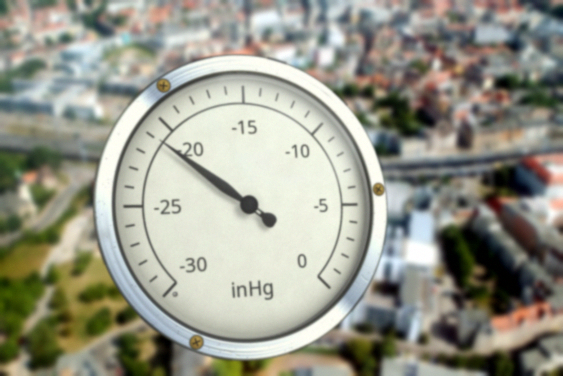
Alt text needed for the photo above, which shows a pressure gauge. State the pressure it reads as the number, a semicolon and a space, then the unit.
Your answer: -21; inHg
